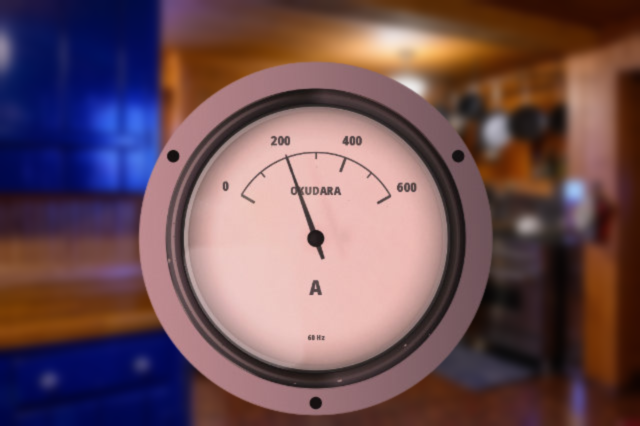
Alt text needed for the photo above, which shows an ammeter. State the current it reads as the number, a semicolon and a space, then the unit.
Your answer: 200; A
